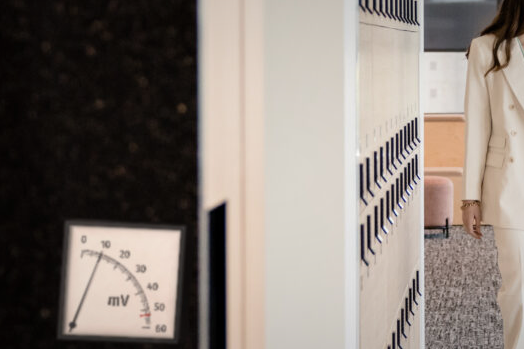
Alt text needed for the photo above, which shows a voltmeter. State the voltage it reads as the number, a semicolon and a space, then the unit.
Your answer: 10; mV
